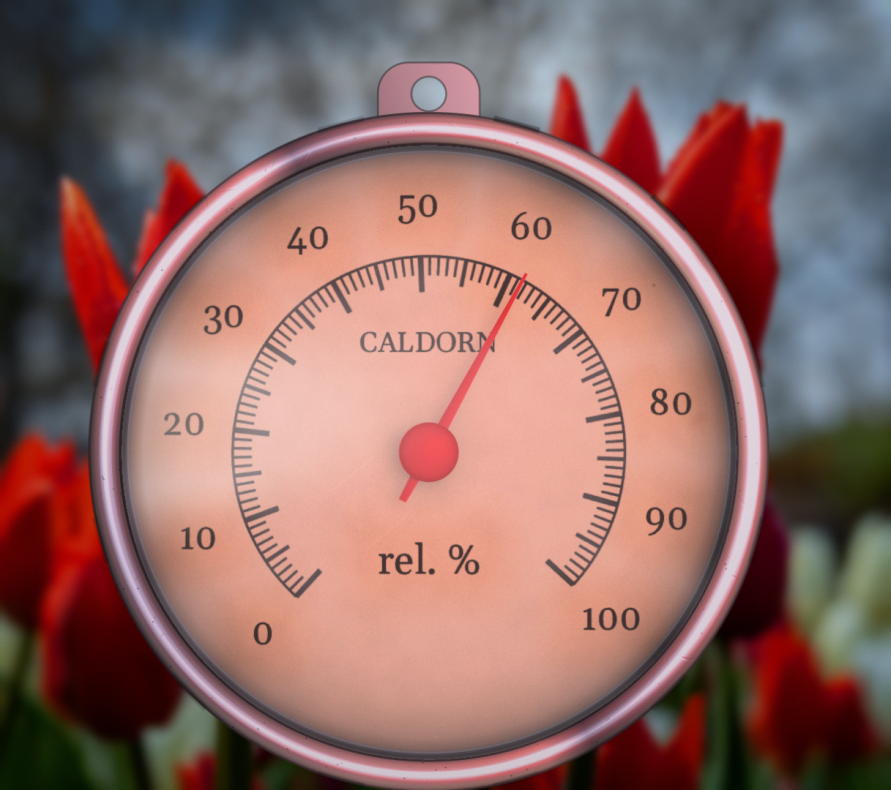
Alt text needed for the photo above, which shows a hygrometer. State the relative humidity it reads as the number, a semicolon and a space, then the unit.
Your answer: 61.5; %
